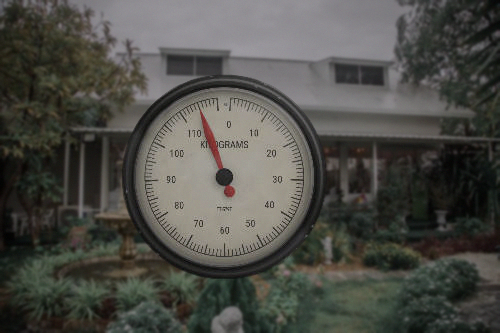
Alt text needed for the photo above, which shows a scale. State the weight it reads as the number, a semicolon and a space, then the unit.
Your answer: 115; kg
